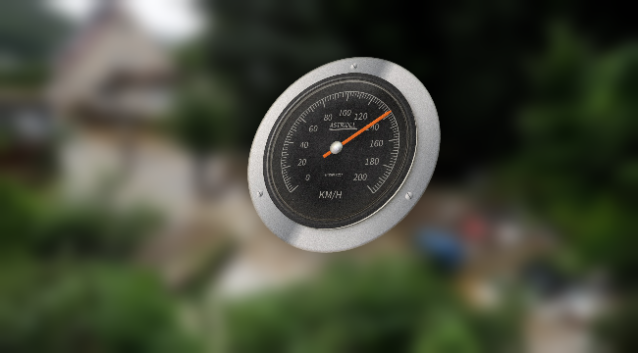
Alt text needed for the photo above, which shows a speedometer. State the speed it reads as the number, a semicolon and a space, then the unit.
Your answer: 140; km/h
